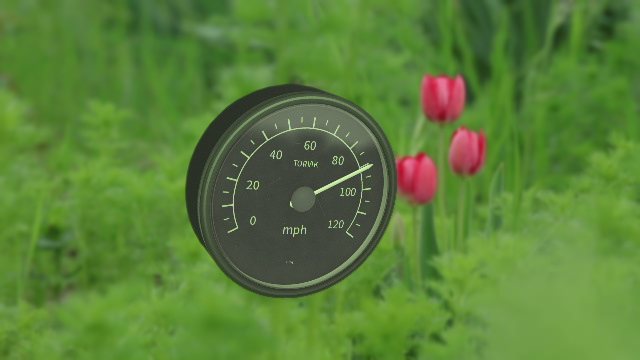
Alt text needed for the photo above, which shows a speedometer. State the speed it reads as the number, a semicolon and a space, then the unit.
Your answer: 90; mph
